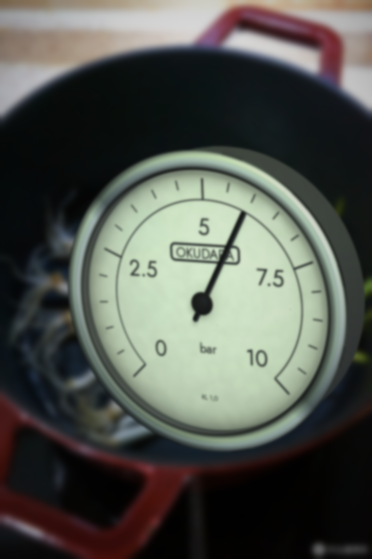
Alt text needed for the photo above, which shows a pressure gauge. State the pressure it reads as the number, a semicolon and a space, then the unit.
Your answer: 6; bar
